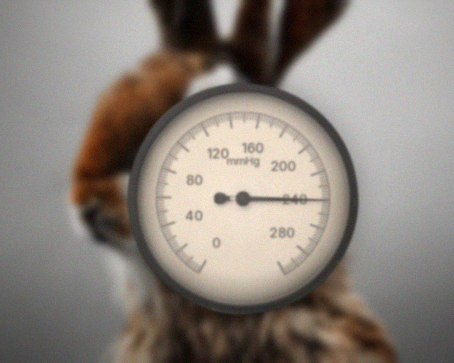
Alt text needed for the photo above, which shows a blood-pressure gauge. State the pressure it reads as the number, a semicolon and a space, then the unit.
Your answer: 240; mmHg
